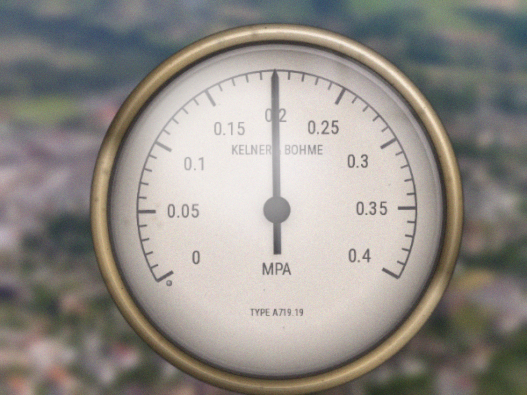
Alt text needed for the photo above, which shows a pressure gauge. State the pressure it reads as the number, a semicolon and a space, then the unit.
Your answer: 0.2; MPa
